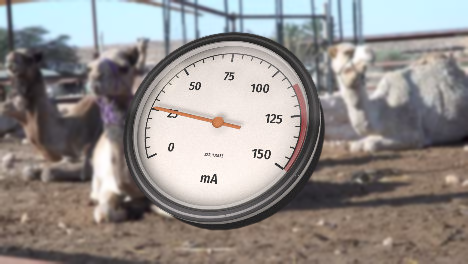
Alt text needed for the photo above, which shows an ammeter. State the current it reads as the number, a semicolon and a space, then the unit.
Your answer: 25; mA
